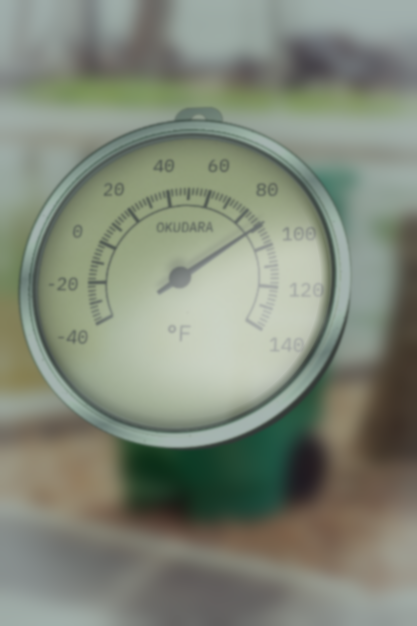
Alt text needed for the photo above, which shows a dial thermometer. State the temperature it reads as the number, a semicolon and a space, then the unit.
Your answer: 90; °F
